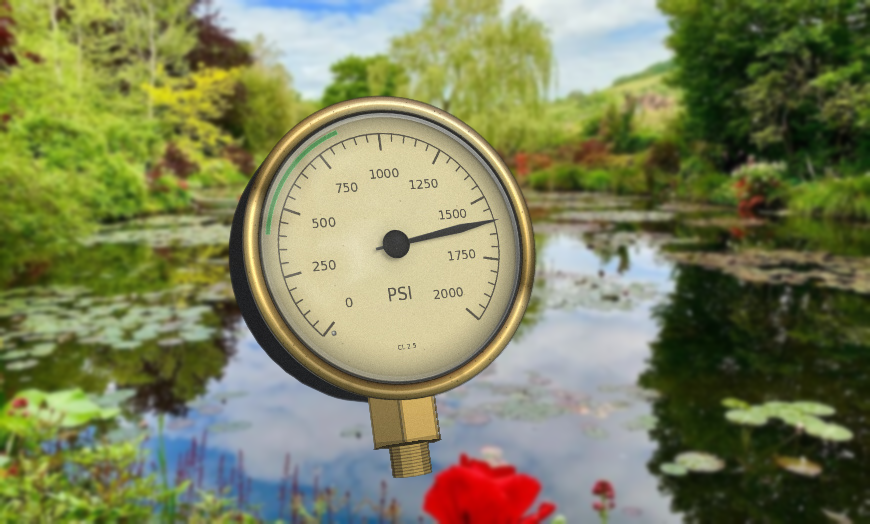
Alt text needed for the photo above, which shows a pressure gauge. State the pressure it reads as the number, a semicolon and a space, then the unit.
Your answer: 1600; psi
